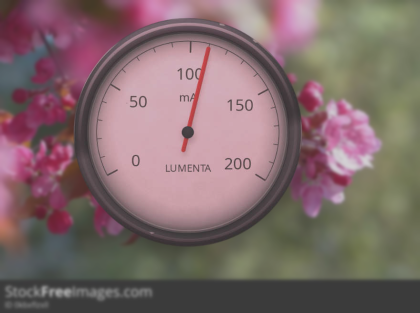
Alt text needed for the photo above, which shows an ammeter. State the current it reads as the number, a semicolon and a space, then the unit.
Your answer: 110; mA
